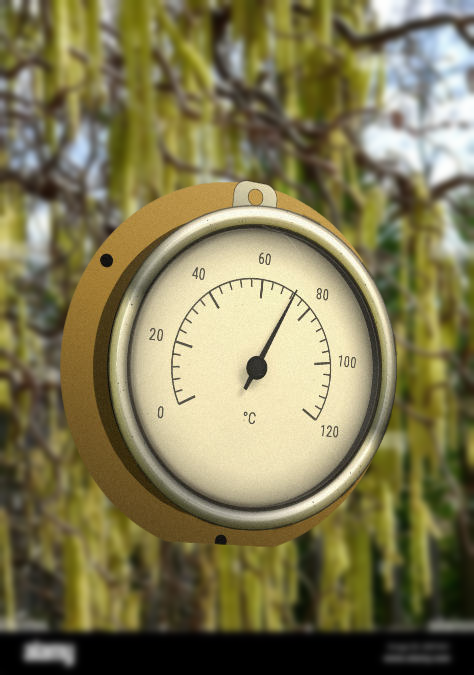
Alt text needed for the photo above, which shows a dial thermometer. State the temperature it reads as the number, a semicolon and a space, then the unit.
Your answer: 72; °C
